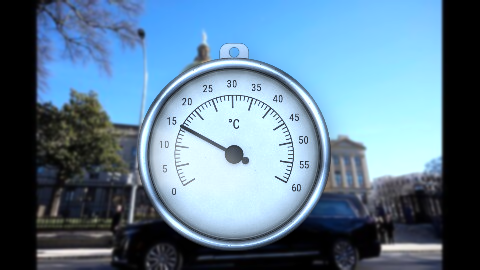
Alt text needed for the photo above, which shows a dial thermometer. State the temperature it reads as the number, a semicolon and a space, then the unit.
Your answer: 15; °C
